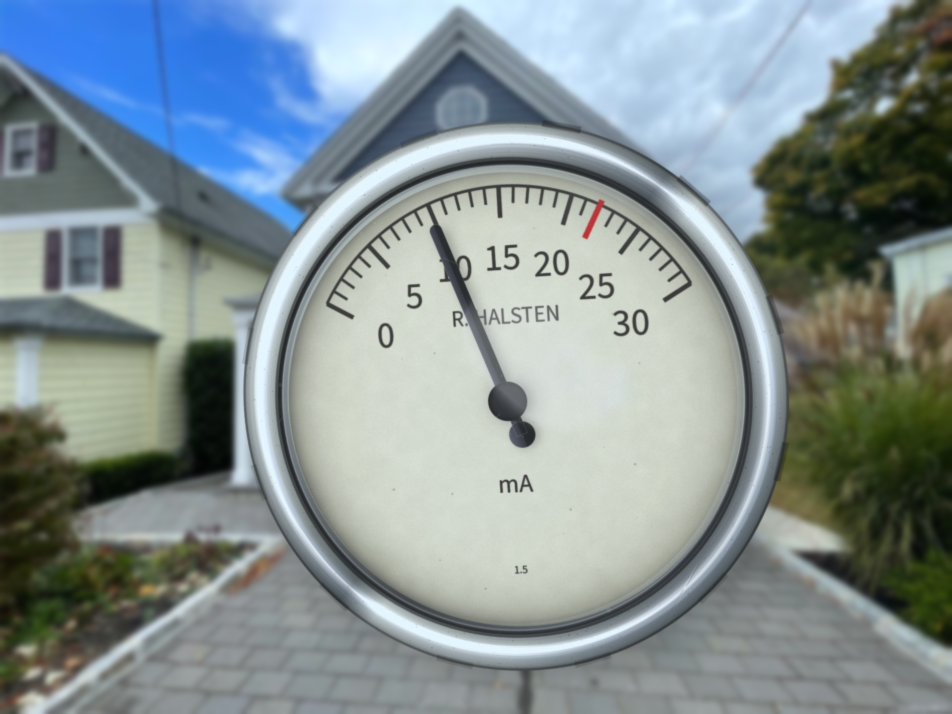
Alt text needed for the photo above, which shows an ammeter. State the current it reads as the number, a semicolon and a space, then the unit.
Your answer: 10; mA
